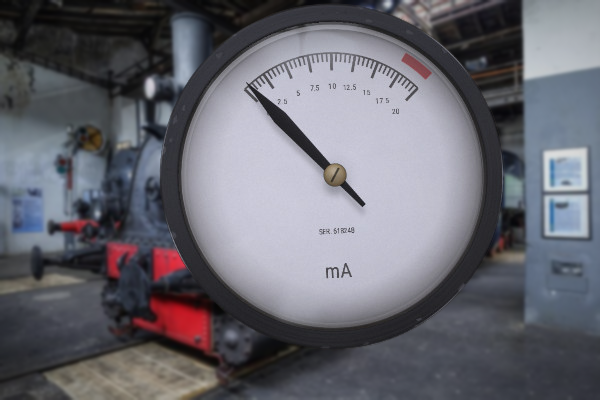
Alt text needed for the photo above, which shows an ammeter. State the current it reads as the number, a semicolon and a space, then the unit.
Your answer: 0.5; mA
